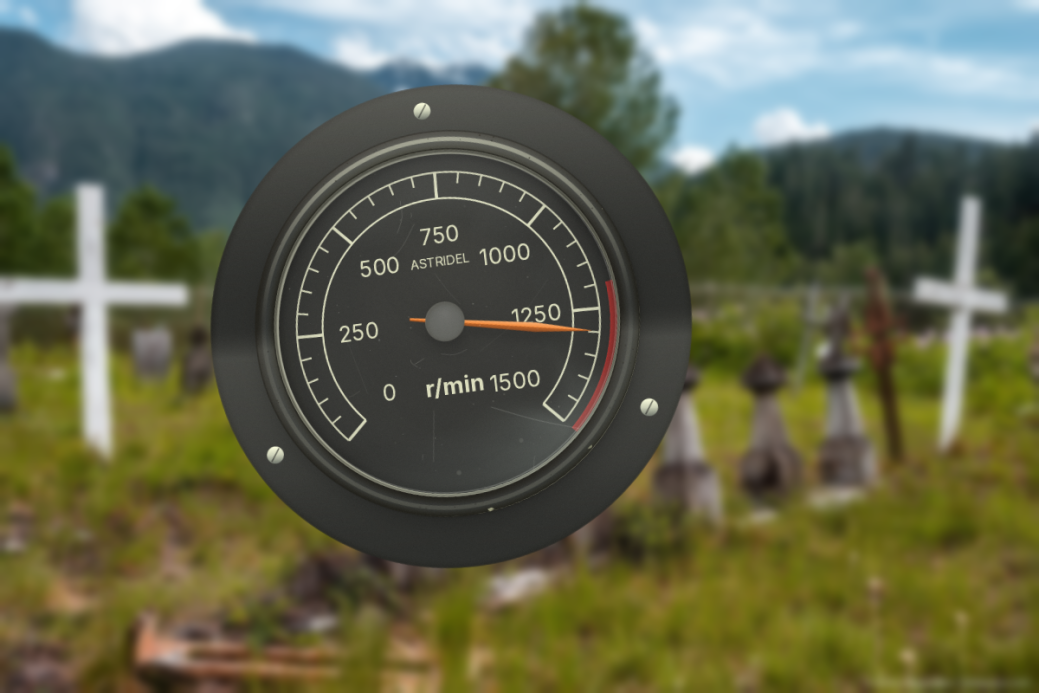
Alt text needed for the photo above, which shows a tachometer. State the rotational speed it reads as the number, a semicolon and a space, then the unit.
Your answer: 1300; rpm
